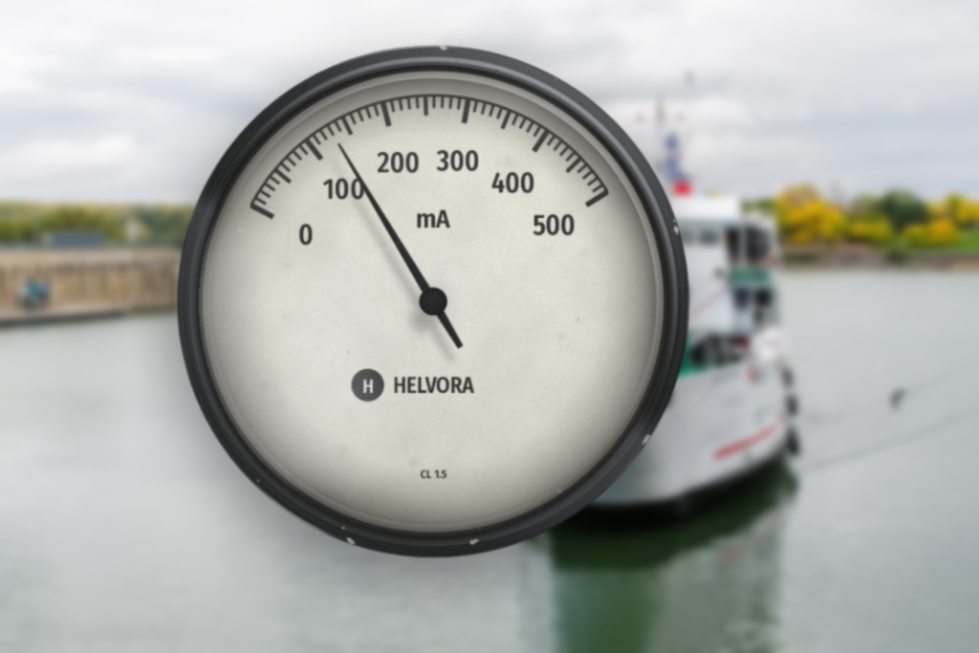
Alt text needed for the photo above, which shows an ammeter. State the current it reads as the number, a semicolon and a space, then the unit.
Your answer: 130; mA
